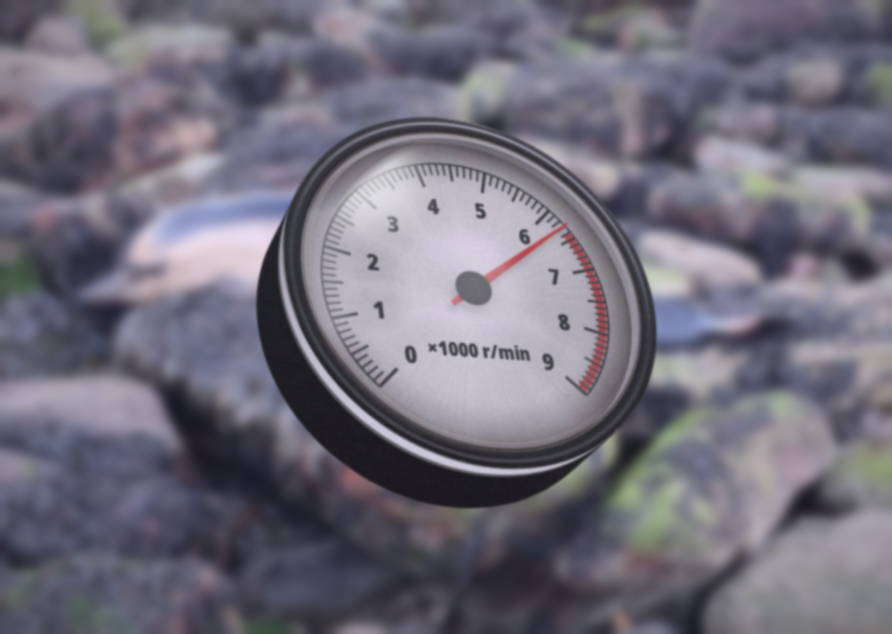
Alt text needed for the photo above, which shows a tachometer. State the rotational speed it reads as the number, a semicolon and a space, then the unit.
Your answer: 6300; rpm
